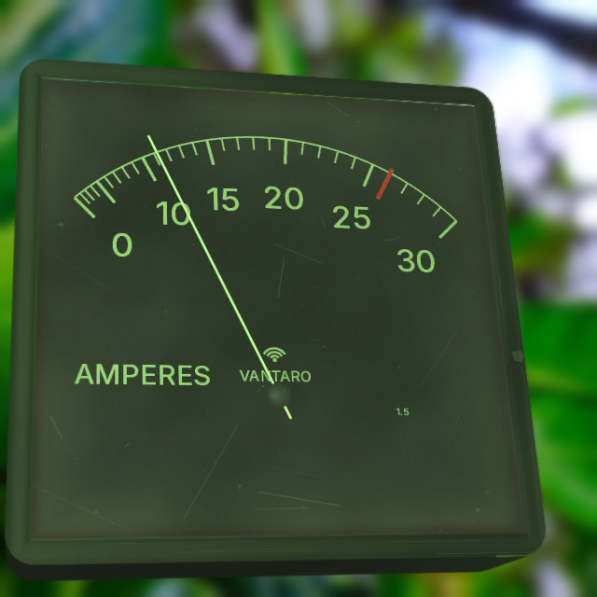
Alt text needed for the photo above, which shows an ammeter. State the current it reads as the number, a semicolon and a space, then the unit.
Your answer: 11; A
